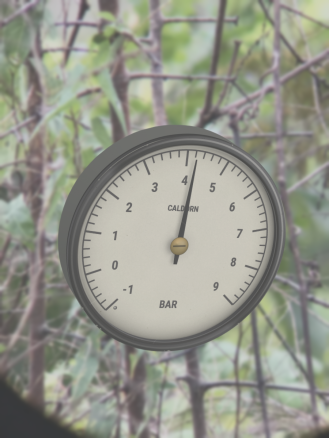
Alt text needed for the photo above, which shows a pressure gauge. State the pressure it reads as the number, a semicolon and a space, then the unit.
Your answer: 4.2; bar
